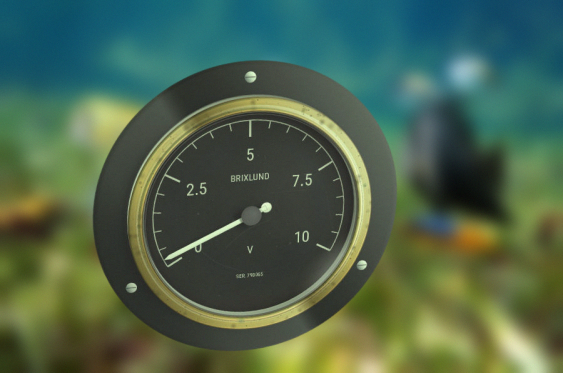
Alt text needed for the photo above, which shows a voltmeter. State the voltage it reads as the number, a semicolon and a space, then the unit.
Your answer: 0.25; V
